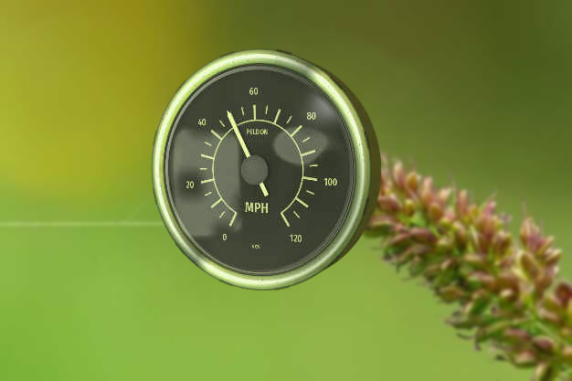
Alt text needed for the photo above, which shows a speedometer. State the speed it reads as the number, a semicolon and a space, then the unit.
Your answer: 50; mph
